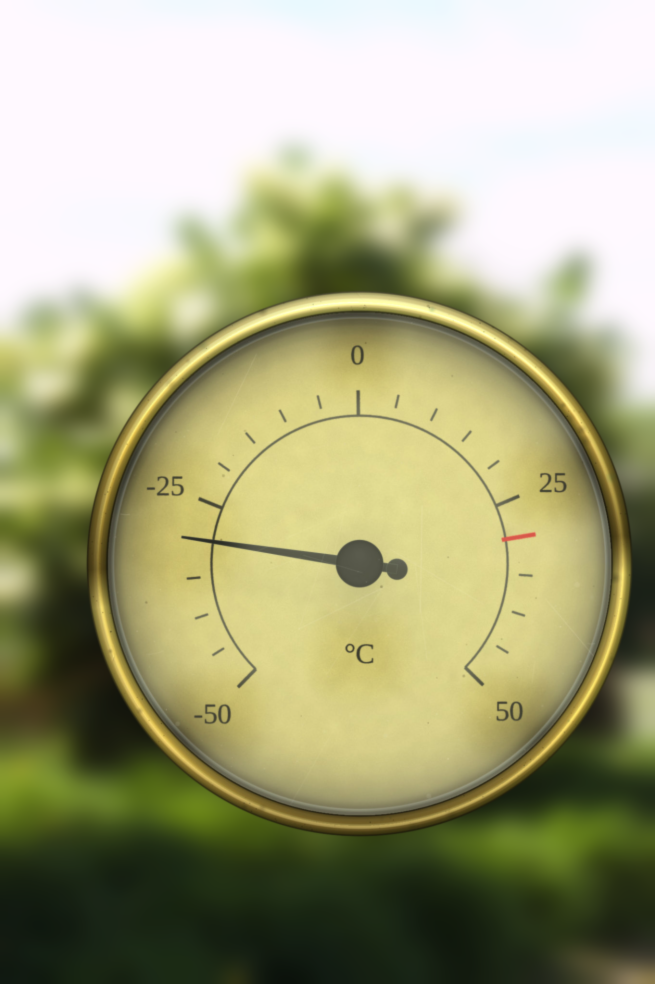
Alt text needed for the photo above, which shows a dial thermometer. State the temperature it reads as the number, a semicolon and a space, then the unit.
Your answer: -30; °C
